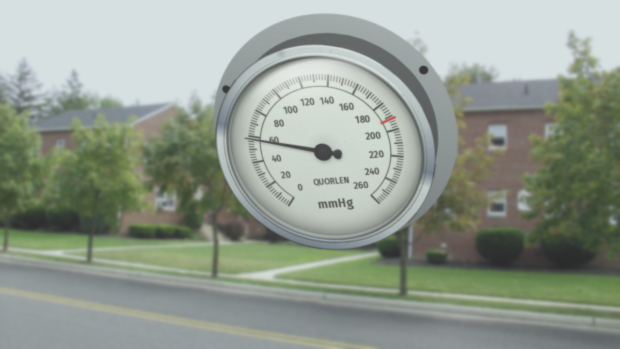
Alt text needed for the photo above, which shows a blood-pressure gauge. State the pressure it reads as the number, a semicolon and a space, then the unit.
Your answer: 60; mmHg
